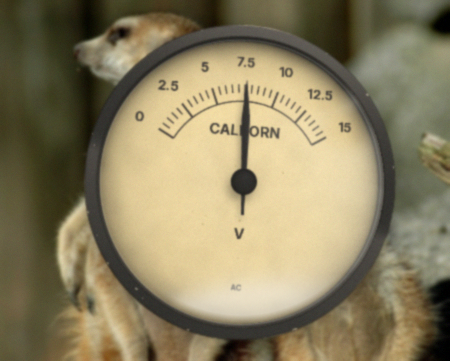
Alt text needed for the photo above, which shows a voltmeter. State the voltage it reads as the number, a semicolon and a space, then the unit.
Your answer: 7.5; V
